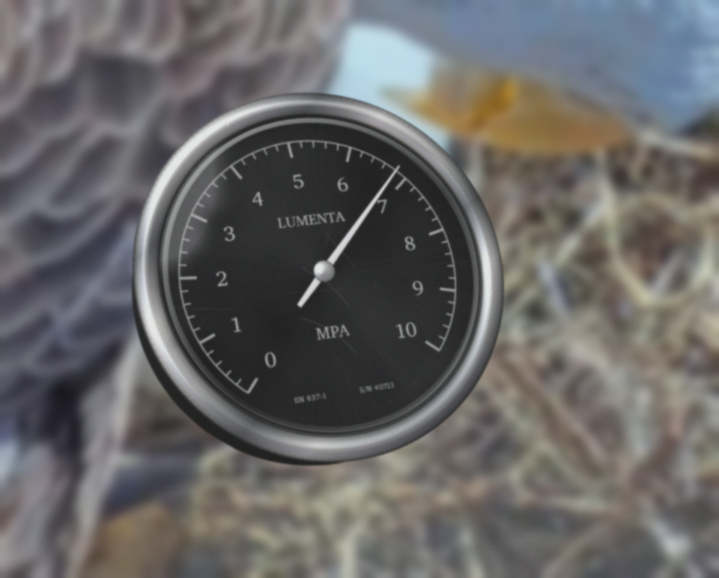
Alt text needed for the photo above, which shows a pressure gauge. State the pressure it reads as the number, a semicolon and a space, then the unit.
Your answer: 6.8; MPa
